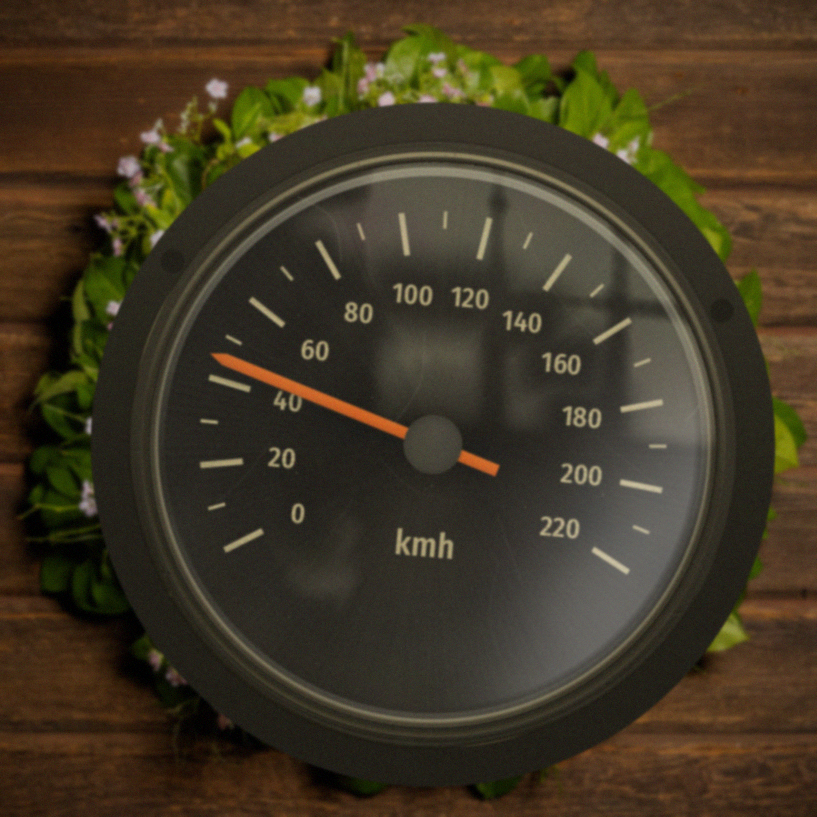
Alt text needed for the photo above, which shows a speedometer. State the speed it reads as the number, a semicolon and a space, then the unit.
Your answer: 45; km/h
